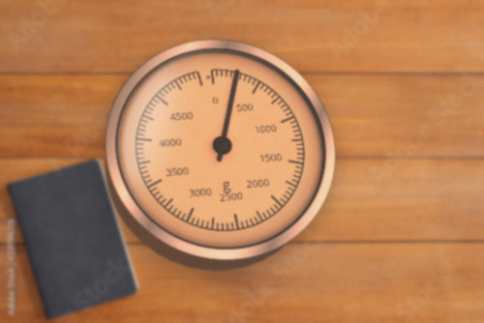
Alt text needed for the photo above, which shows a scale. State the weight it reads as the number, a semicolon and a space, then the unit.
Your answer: 250; g
